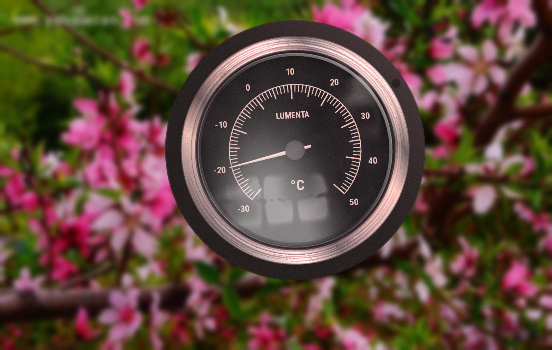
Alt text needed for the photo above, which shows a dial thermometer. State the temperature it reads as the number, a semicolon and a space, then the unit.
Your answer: -20; °C
